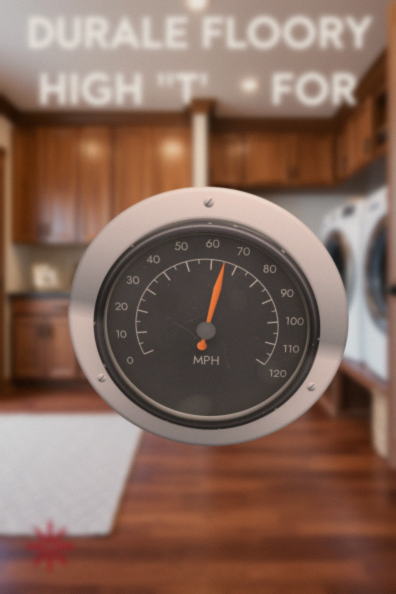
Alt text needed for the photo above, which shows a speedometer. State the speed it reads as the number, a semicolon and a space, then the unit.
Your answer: 65; mph
